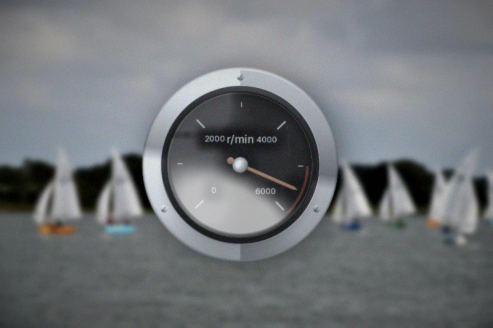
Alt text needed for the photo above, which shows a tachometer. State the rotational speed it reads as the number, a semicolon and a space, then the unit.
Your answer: 5500; rpm
